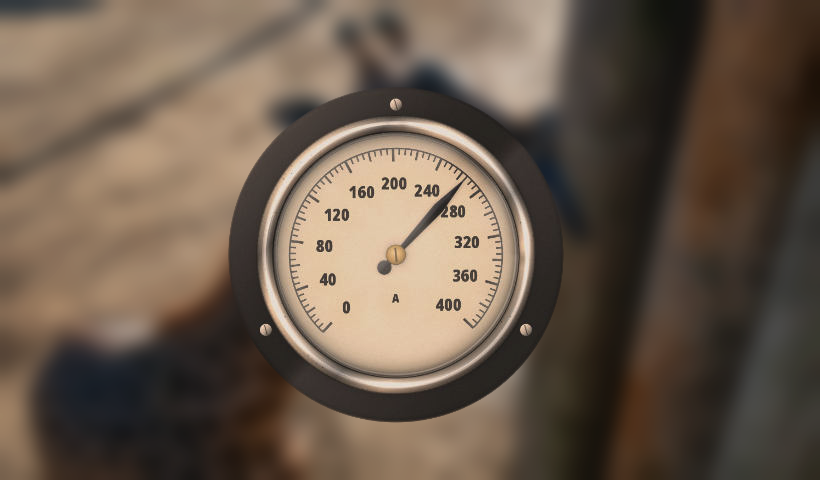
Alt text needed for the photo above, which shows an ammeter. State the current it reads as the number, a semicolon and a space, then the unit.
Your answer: 265; A
